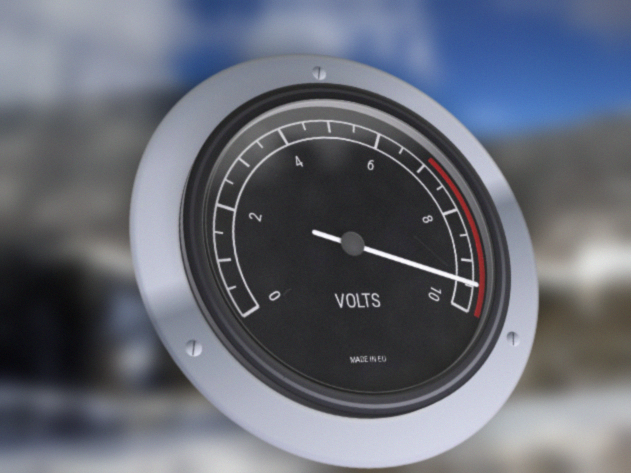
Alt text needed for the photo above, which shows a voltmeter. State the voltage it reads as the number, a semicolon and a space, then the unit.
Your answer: 9.5; V
